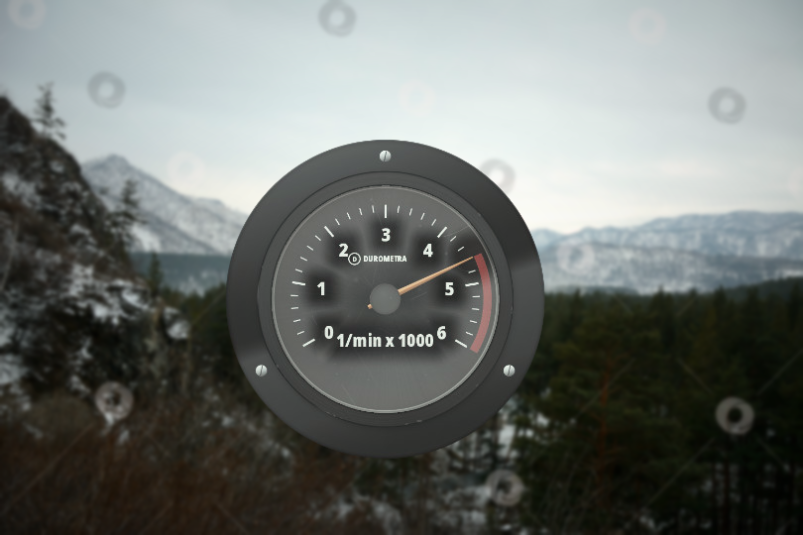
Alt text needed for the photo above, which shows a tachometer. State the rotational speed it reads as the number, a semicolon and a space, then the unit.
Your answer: 4600; rpm
